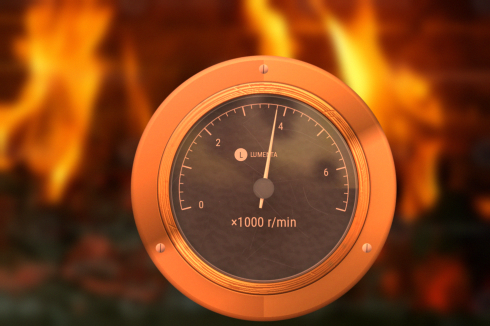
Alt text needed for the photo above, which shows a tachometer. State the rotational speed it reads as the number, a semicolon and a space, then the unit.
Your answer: 3800; rpm
